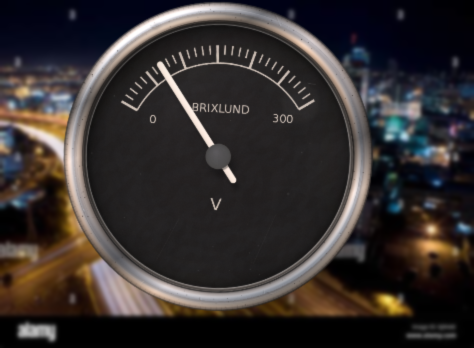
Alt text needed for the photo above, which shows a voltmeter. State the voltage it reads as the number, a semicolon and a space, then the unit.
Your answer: 70; V
